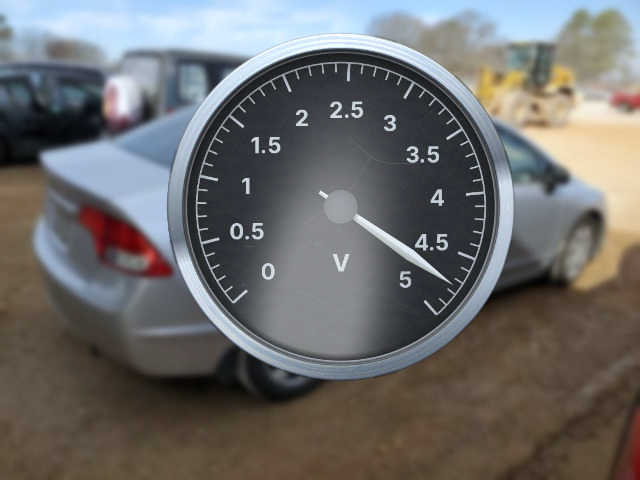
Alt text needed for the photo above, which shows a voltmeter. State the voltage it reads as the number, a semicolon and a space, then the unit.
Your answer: 4.75; V
